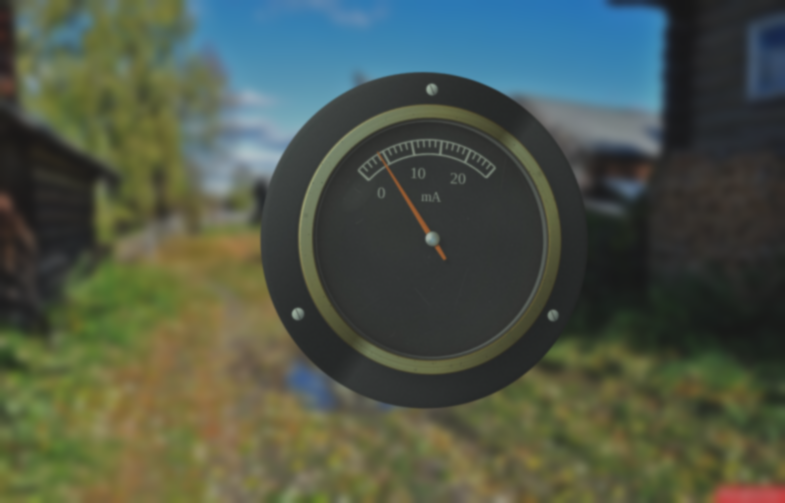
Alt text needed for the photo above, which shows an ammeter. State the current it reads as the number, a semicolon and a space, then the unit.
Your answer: 4; mA
